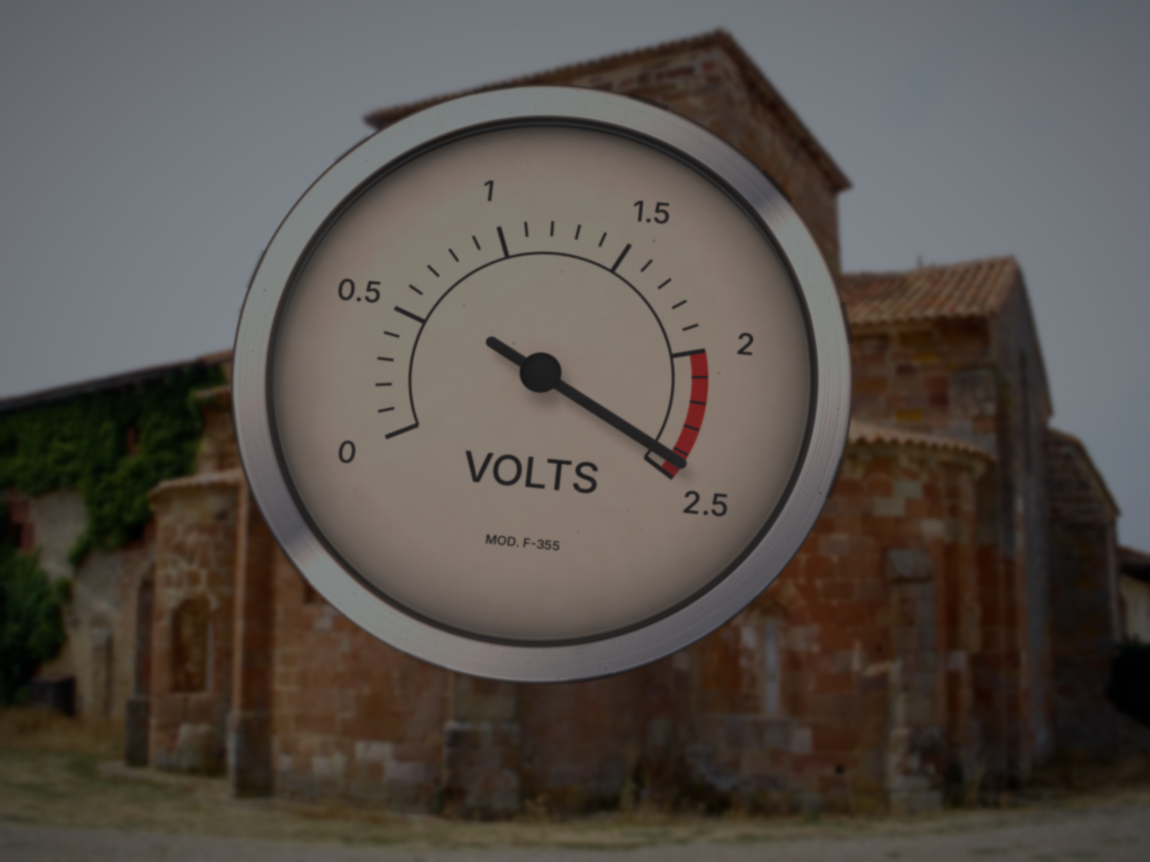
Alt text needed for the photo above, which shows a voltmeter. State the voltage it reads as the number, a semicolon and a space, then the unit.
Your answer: 2.45; V
